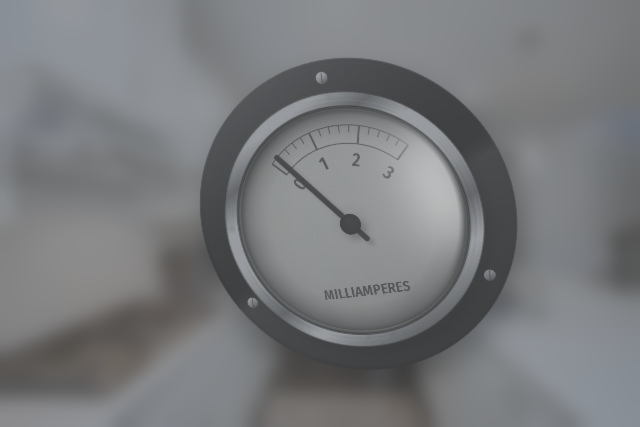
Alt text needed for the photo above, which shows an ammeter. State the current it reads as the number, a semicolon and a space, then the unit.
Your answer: 0.2; mA
